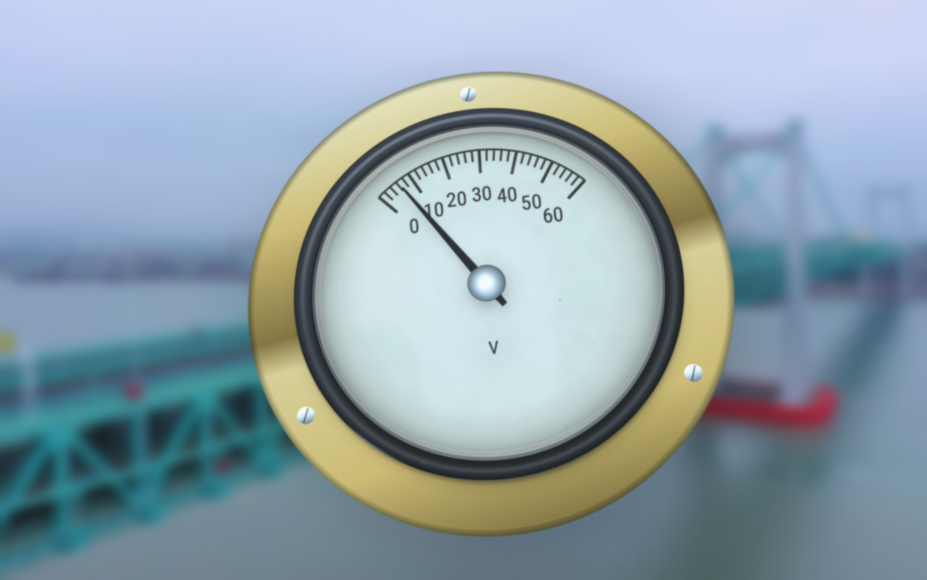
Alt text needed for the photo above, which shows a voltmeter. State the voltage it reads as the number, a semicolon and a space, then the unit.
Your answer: 6; V
